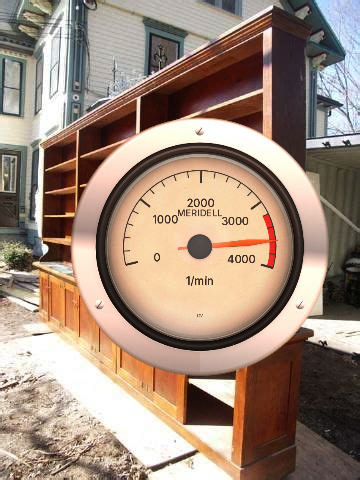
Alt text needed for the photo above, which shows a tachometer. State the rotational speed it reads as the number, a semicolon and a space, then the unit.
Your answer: 3600; rpm
